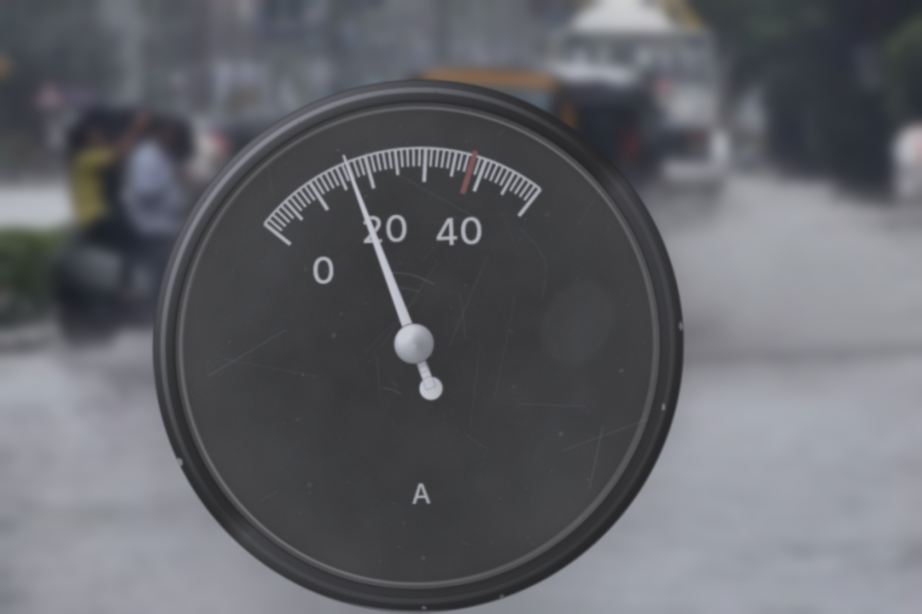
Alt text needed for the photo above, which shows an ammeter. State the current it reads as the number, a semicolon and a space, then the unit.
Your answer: 17; A
